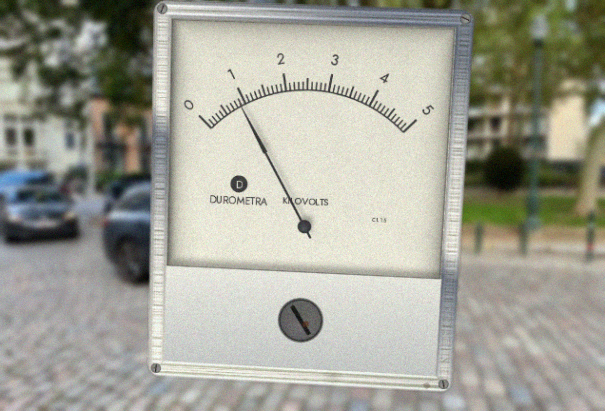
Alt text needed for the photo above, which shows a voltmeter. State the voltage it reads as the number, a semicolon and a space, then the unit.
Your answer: 0.9; kV
